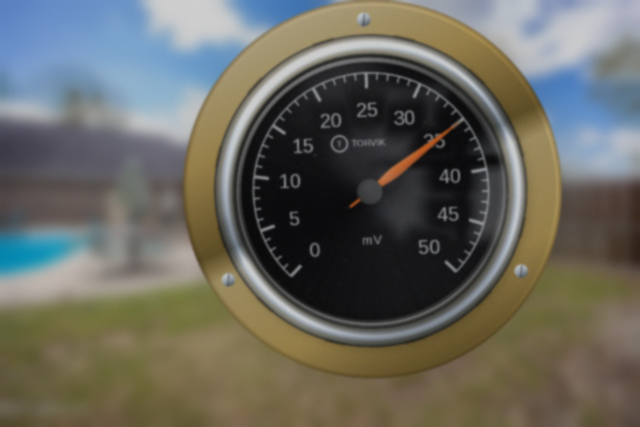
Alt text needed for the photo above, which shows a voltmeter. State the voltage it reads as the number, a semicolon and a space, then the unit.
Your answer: 35; mV
